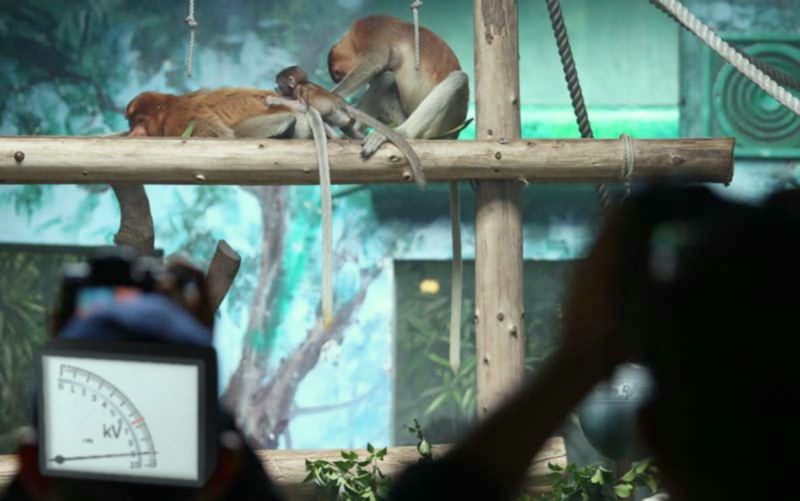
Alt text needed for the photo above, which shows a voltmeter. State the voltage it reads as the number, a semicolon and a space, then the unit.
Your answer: 9; kV
